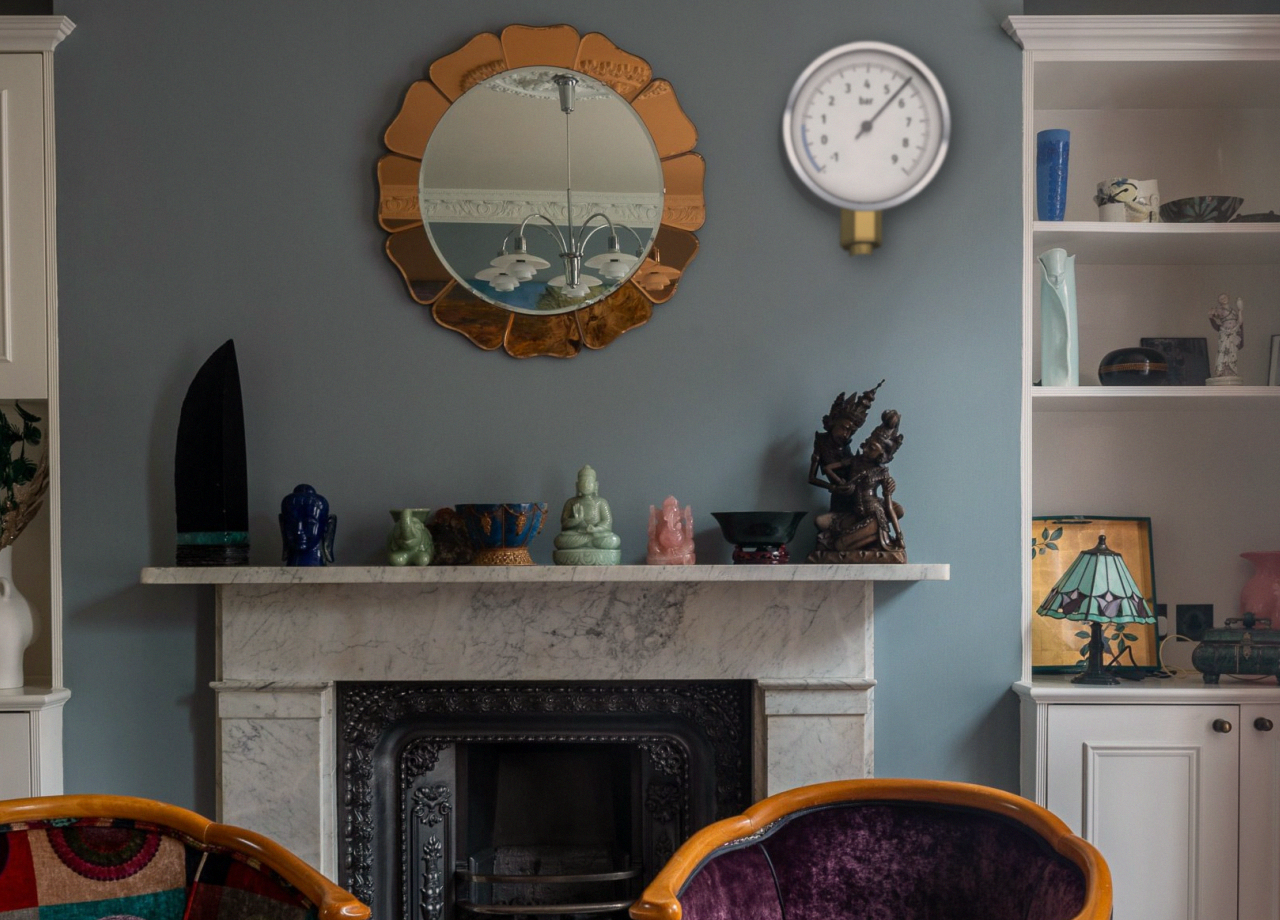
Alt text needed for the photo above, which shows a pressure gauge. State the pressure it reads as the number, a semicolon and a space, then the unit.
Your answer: 5.5; bar
